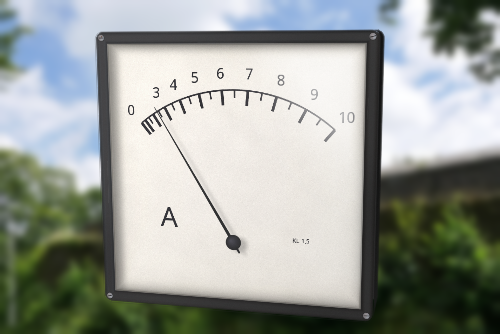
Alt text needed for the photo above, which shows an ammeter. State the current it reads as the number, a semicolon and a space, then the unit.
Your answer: 2.5; A
